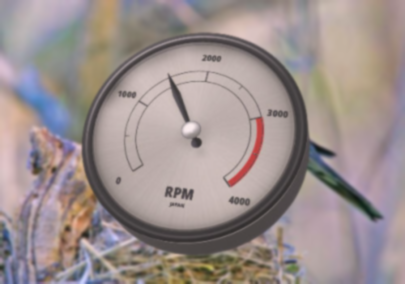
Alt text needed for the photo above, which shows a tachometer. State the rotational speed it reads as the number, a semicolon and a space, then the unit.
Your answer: 1500; rpm
